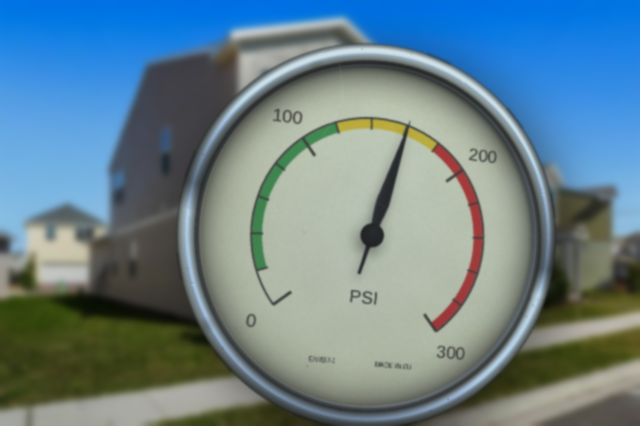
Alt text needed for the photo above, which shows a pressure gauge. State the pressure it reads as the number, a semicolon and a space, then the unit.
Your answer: 160; psi
